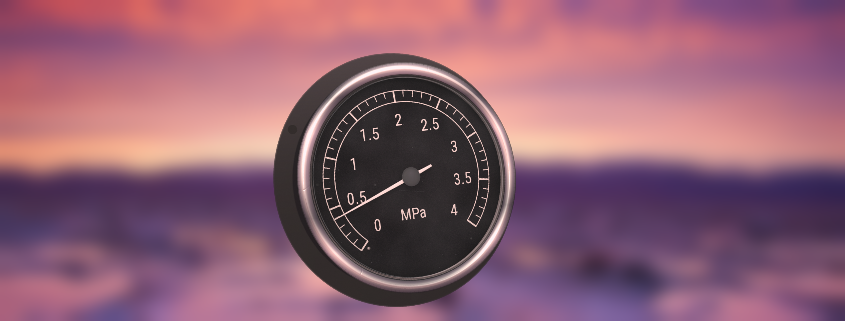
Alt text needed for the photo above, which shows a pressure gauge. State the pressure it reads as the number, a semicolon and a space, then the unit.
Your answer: 0.4; MPa
